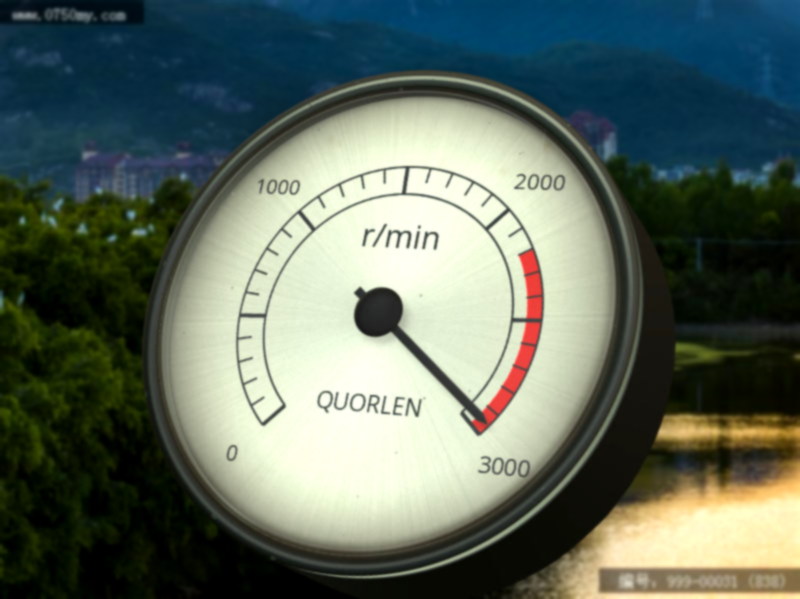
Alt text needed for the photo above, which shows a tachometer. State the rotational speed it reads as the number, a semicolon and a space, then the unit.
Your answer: 2950; rpm
